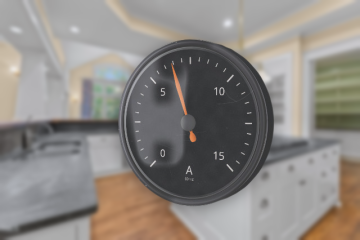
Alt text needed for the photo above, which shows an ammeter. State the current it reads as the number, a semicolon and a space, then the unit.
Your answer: 6.5; A
